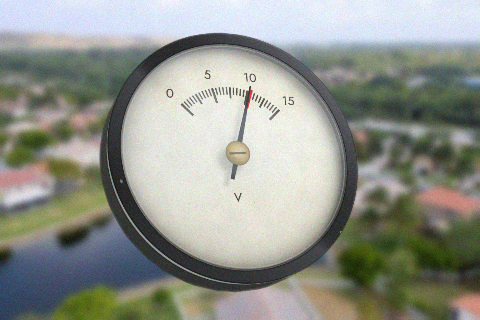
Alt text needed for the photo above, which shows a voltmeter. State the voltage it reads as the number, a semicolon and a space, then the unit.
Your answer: 10; V
